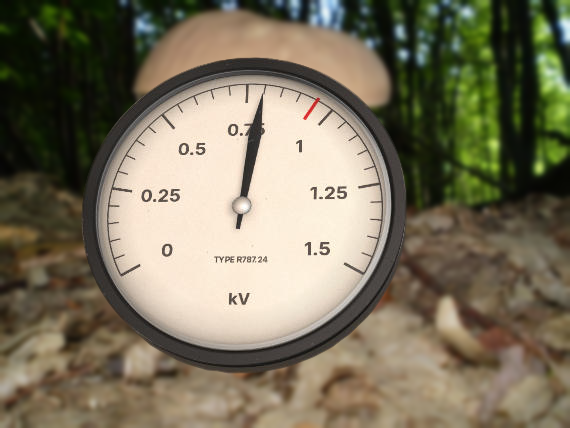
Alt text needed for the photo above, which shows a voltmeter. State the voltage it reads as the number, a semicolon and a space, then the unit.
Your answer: 0.8; kV
